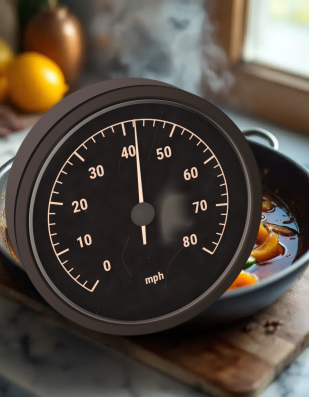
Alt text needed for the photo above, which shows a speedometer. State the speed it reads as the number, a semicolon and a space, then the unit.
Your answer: 42; mph
